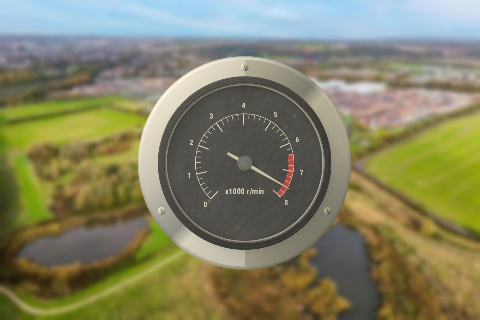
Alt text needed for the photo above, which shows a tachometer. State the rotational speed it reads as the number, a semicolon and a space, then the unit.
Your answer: 7600; rpm
